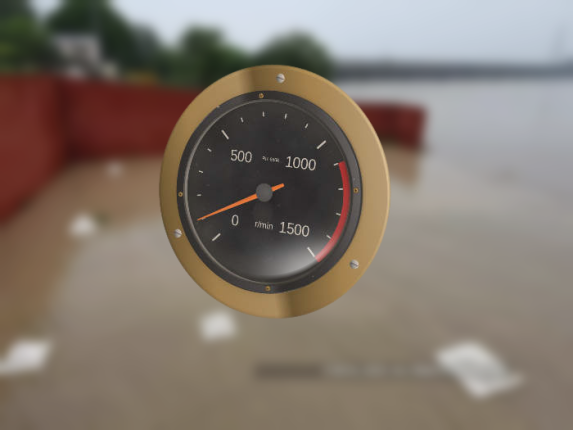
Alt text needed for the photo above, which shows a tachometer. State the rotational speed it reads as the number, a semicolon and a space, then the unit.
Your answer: 100; rpm
